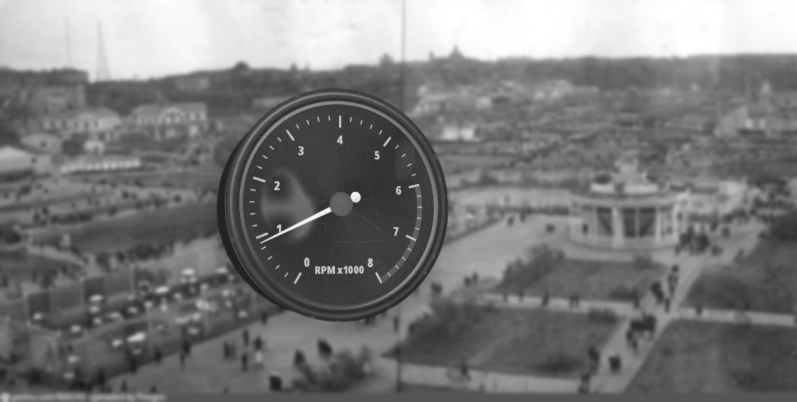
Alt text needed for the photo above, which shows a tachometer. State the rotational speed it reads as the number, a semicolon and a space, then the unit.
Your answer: 900; rpm
